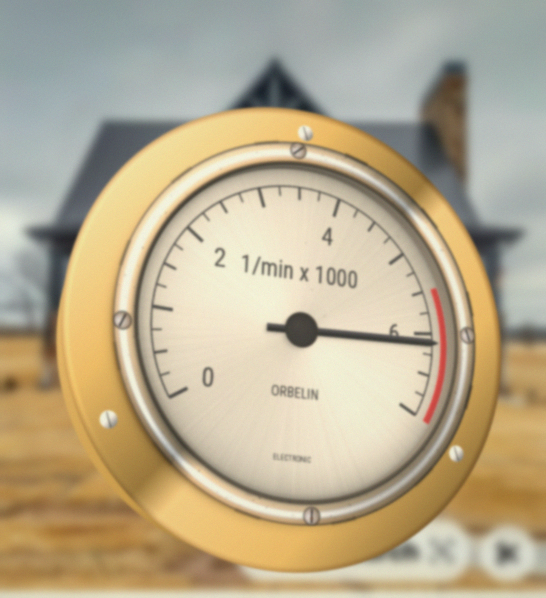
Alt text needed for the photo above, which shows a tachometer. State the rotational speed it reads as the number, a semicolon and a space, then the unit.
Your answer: 6125; rpm
